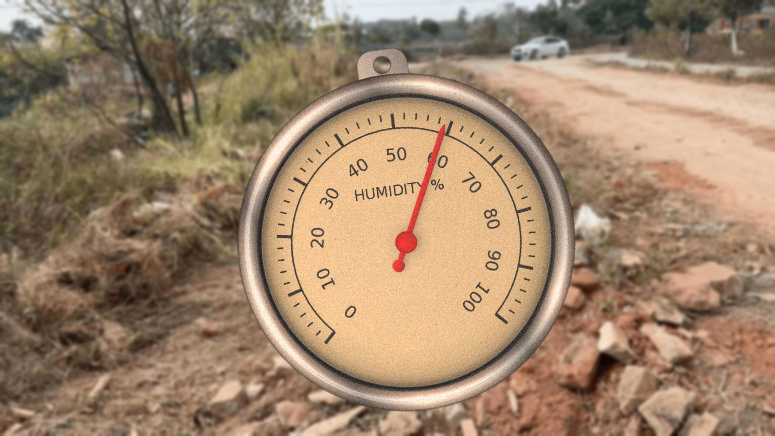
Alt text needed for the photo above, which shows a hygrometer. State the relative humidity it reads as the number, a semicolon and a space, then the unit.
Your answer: 59; %
